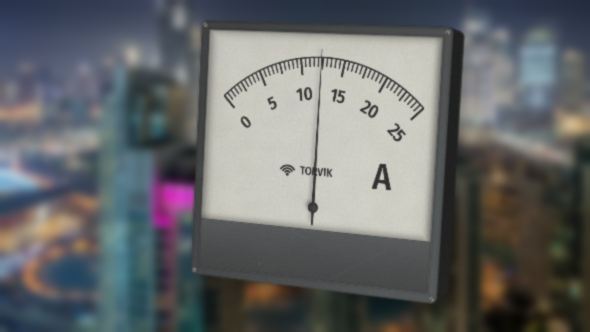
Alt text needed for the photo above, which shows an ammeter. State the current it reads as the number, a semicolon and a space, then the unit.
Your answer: 12.5; A
